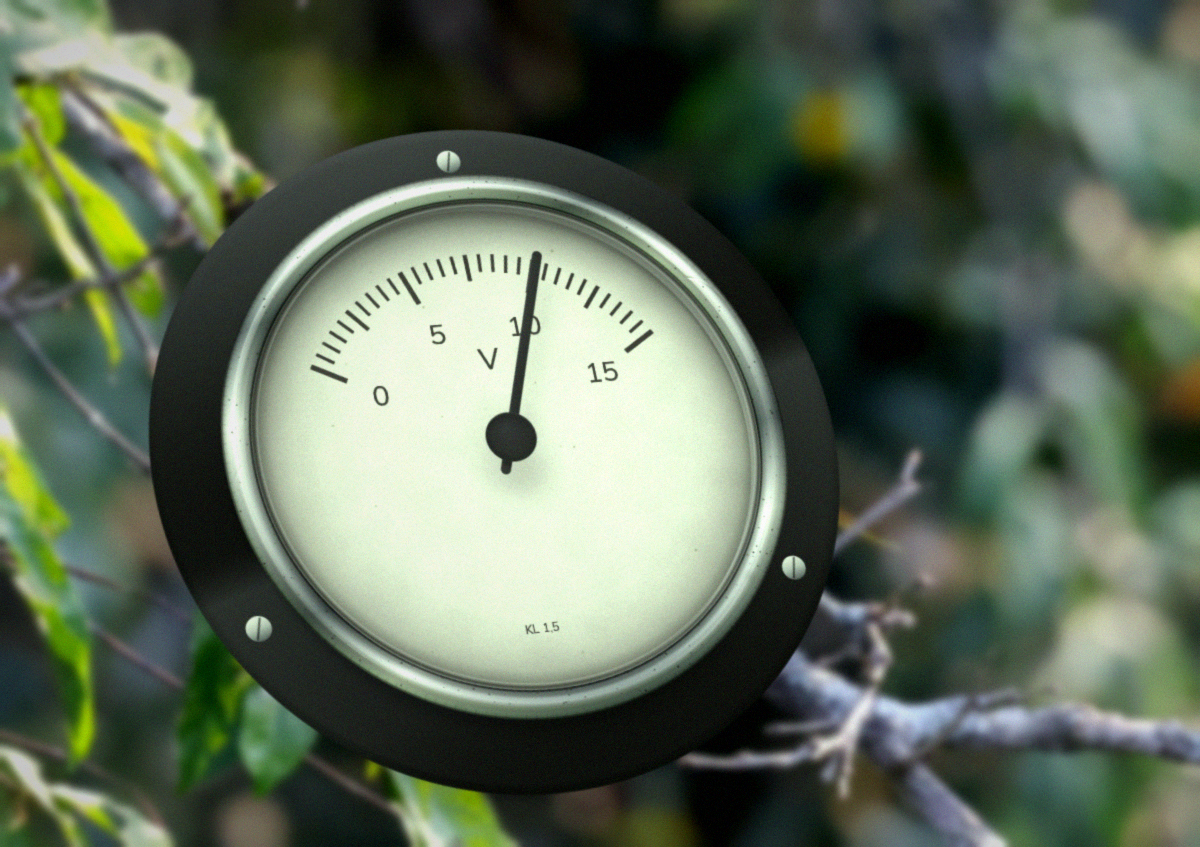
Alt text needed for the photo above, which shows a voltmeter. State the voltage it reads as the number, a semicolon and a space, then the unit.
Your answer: 10; V
